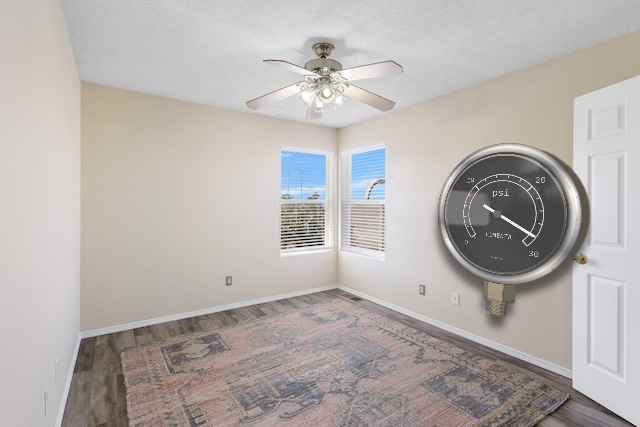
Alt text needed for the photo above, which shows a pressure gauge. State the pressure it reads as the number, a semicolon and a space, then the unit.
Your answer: 28; psi
